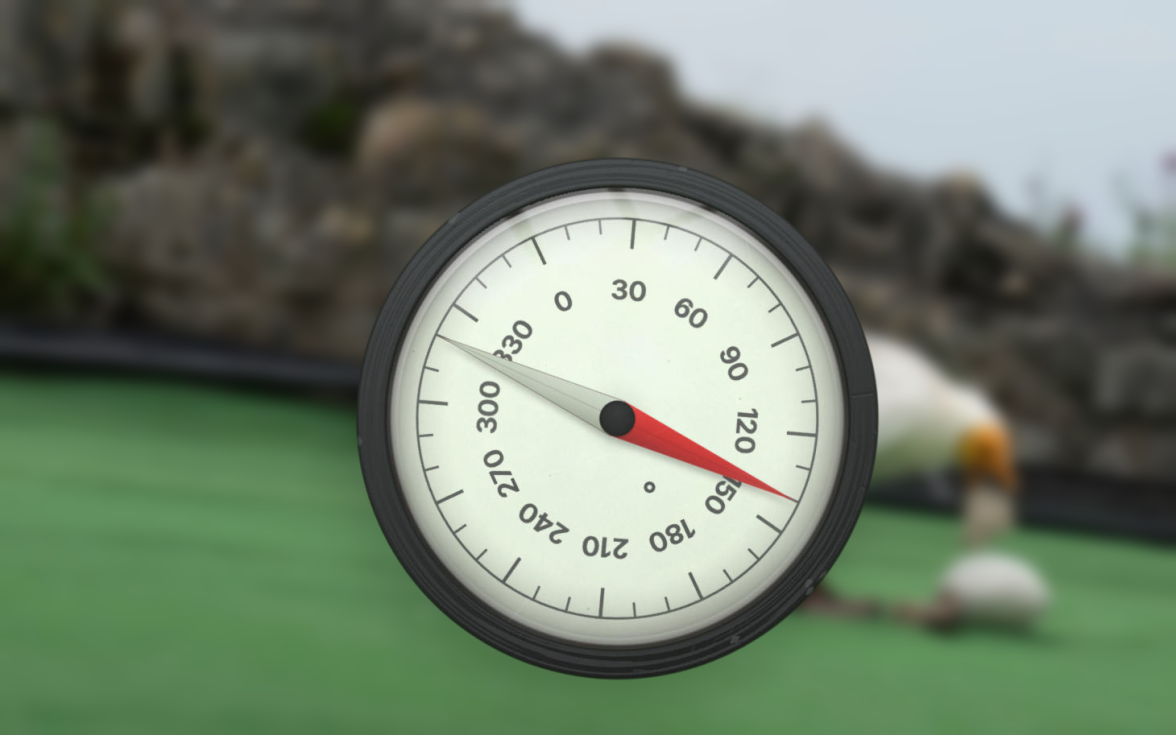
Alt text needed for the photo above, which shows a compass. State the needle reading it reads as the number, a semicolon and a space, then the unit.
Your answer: 140; °
